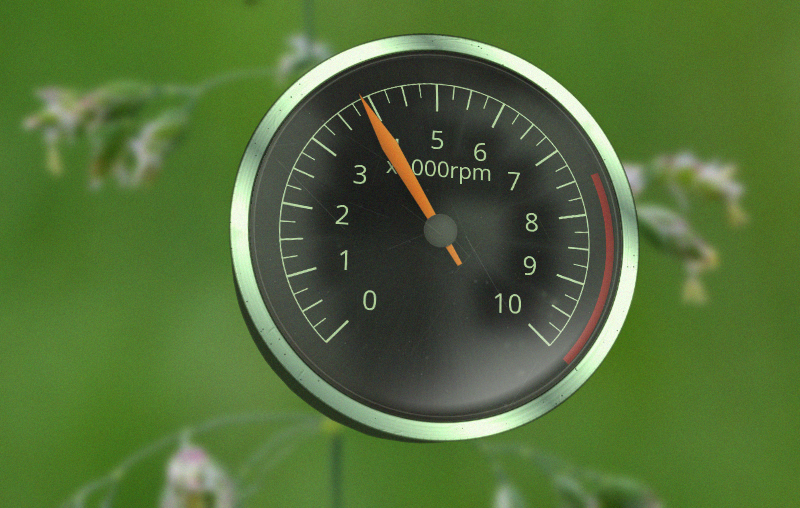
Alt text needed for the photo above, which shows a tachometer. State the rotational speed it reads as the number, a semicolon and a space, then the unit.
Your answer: 3875; rpm
